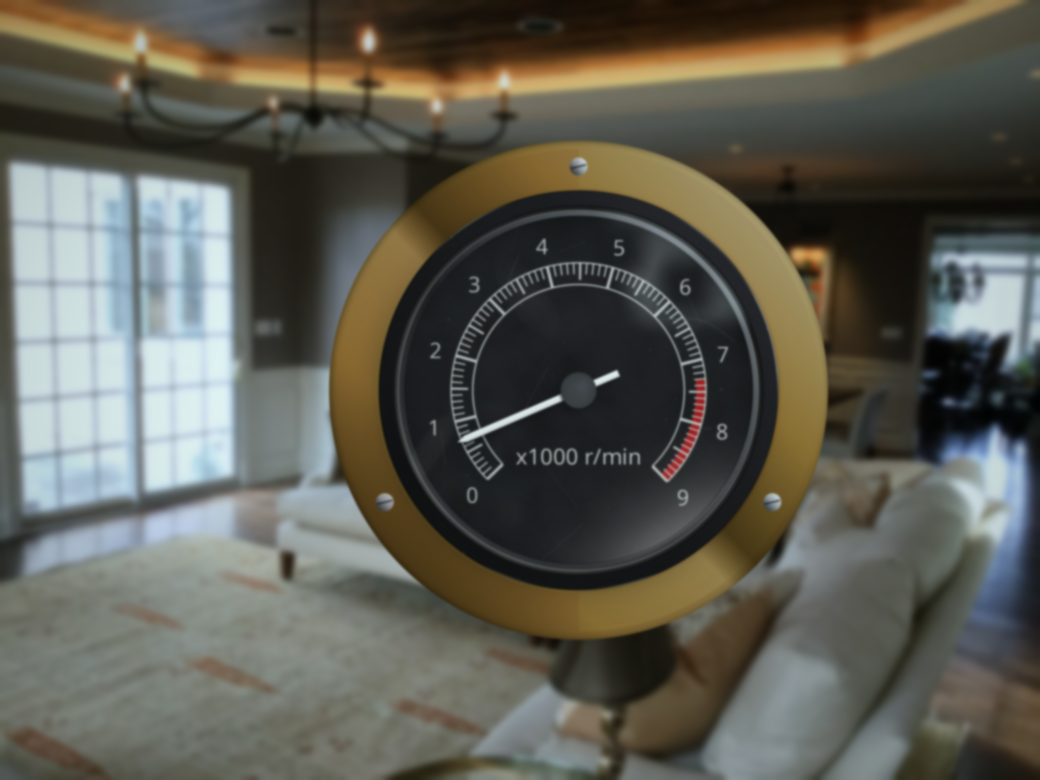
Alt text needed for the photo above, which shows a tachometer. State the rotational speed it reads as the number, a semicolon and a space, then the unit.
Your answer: 700; rpm
